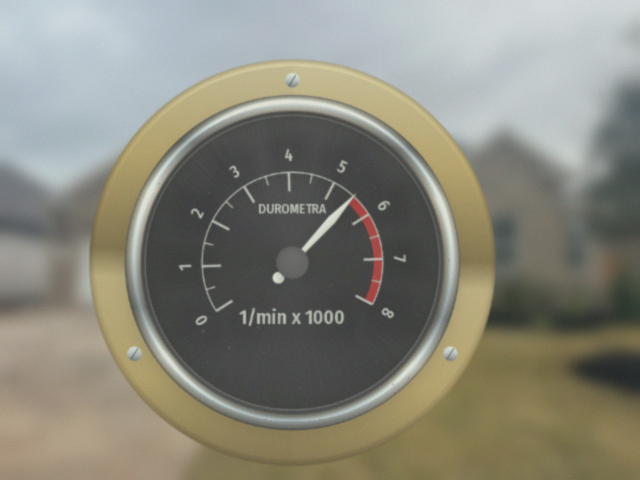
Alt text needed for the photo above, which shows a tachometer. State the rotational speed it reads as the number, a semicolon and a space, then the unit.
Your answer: 5500; rpm
